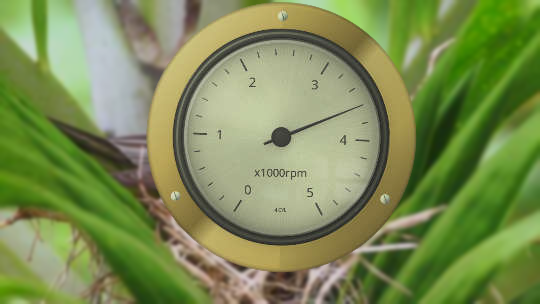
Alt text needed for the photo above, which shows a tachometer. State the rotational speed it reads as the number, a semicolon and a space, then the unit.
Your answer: 3600; rpm
